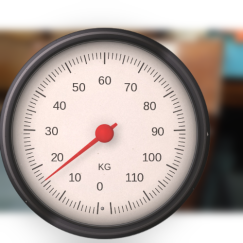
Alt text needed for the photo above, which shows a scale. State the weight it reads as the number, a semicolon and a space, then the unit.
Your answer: 16; kg
